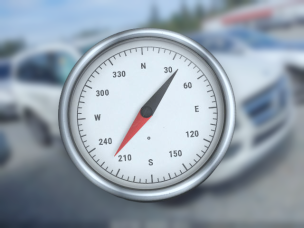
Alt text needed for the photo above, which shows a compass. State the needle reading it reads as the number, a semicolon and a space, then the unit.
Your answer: 220; °
